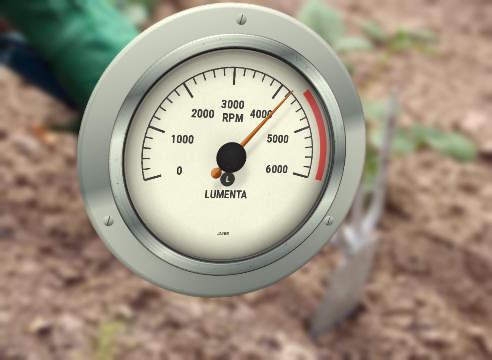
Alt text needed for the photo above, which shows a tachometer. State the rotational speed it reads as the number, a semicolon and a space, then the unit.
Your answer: 4200; rpm
